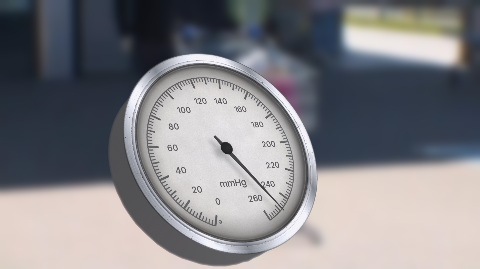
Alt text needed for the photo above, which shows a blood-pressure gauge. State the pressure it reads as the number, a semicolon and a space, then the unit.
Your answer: 250; mmHg
